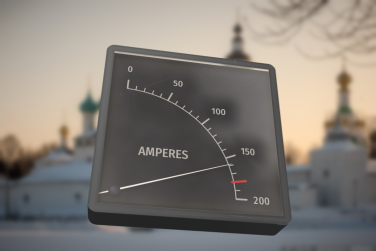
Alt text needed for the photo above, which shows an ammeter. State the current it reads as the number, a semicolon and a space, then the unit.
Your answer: 160; A
